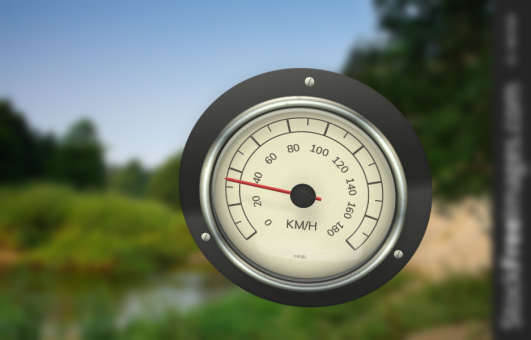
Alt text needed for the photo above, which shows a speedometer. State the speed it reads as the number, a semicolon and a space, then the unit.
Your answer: 35; km/h
